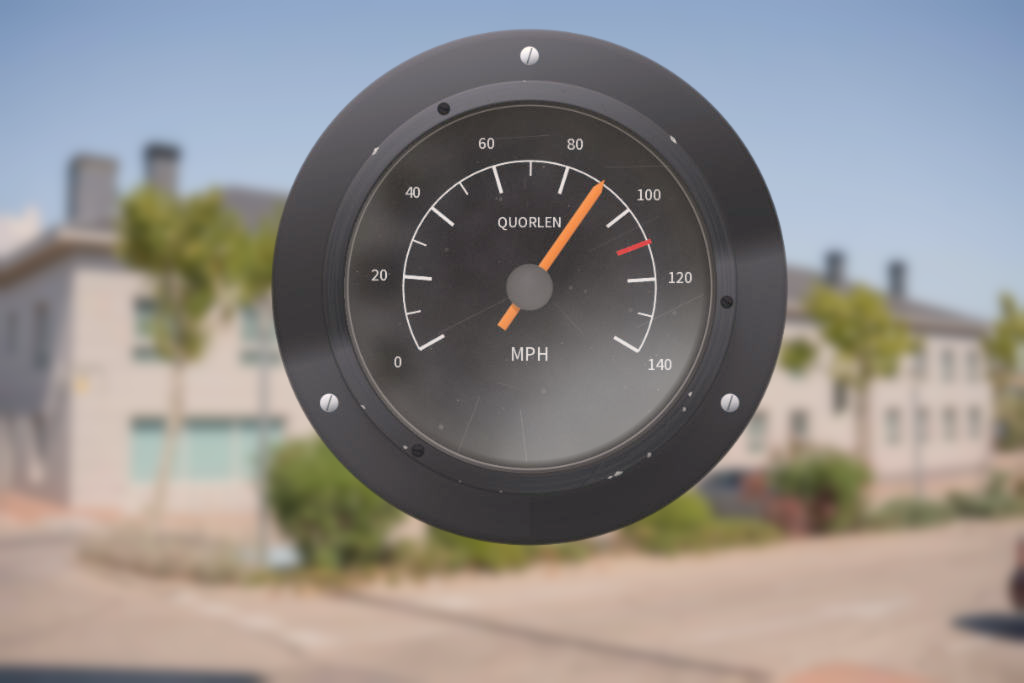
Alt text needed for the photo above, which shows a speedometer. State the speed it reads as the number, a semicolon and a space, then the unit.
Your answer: 90; mph
